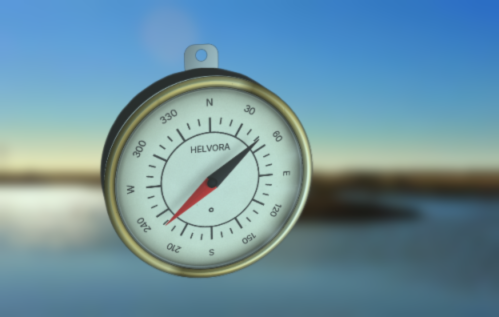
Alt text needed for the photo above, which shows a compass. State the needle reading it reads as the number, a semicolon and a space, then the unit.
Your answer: 230; °
